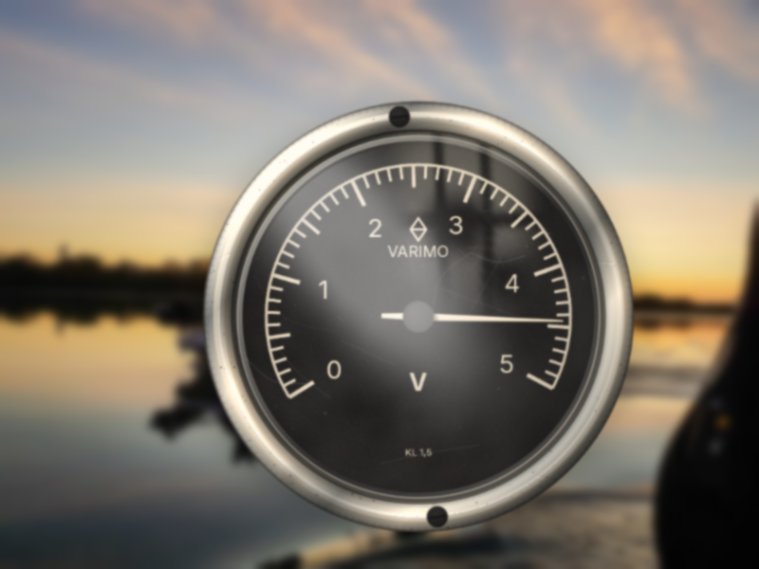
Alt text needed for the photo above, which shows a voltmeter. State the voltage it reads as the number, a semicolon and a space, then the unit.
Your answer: 4.45; V
